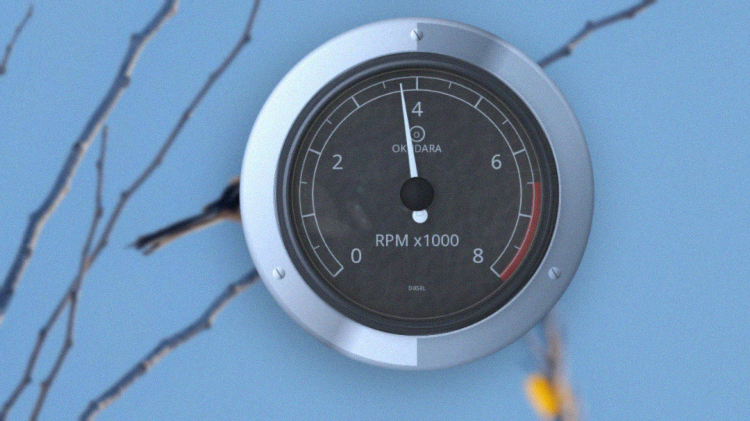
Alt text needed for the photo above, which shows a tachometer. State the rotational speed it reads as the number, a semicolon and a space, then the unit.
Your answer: 3750; rpm
